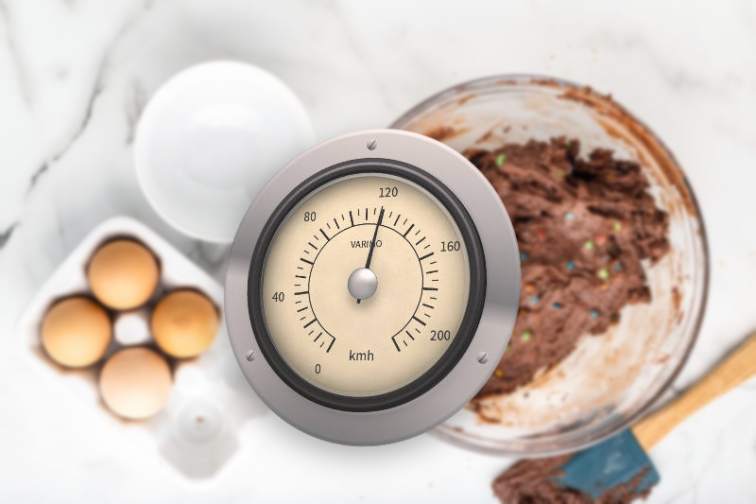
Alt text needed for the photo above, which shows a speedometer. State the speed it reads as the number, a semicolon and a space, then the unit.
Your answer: 120; km/h
